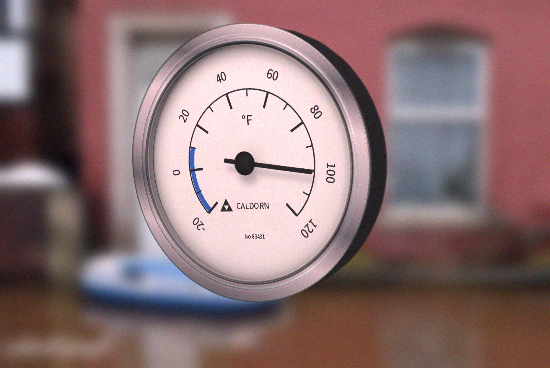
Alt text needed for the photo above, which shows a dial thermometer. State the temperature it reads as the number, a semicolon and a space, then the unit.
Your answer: 100; °F
